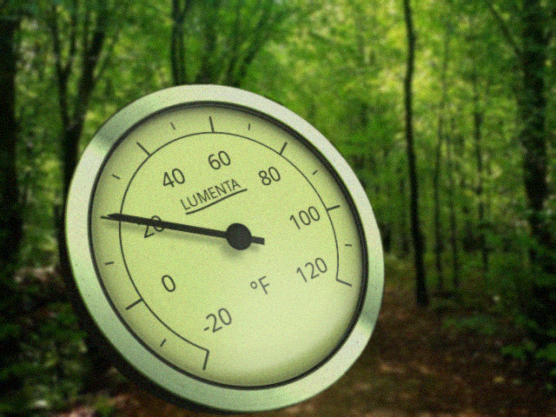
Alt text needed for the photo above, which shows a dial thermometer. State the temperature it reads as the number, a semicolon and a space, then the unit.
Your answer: 20; °F
